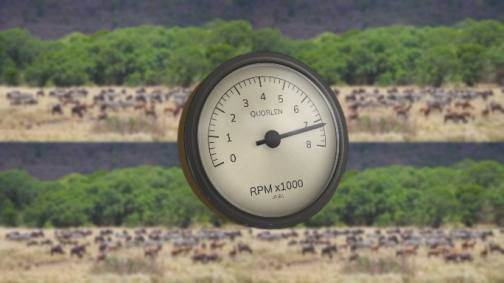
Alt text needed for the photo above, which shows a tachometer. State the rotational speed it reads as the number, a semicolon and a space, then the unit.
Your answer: 7200; rpm
